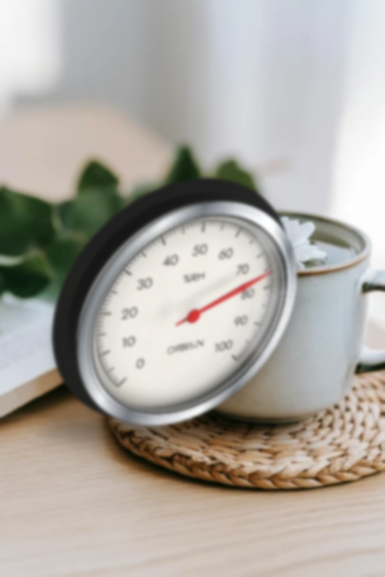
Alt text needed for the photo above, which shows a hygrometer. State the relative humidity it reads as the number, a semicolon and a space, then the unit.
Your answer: 75; %
